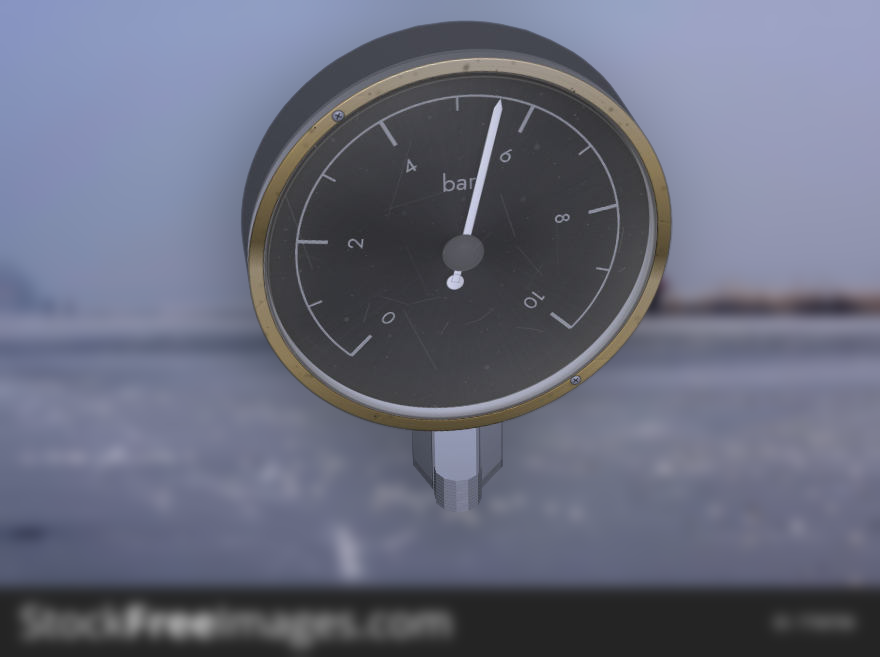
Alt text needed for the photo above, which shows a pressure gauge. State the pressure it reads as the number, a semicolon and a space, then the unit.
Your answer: 5.5; bar
